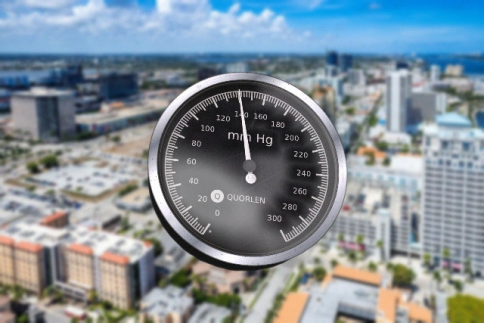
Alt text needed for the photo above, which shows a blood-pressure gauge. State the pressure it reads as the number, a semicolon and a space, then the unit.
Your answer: 140; mmHg
